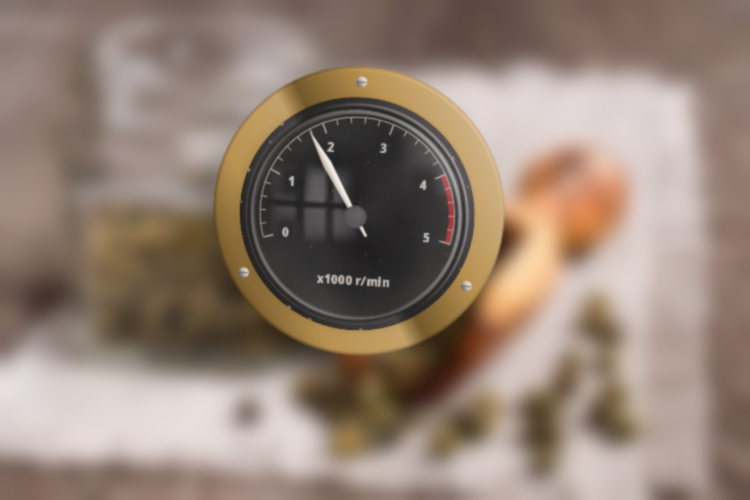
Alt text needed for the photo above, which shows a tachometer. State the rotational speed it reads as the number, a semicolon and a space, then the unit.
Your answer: 1800; rpm
